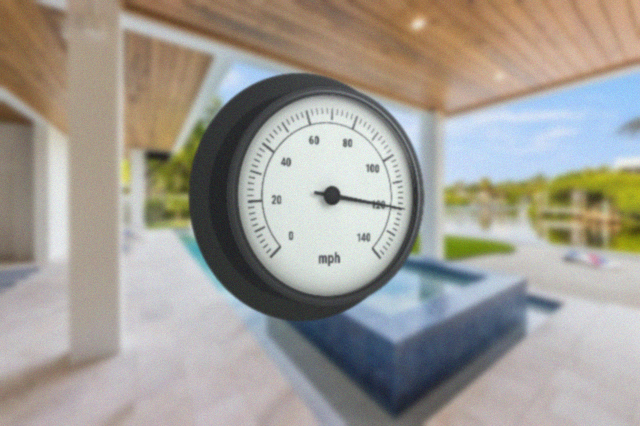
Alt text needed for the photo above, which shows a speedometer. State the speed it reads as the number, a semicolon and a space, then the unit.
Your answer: 120; mph
